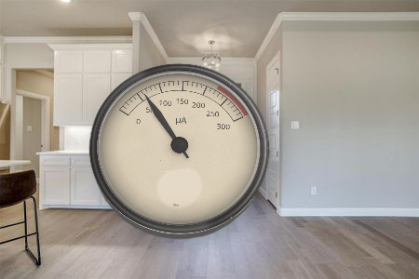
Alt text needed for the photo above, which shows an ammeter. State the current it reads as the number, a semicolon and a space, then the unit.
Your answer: 60; µA
